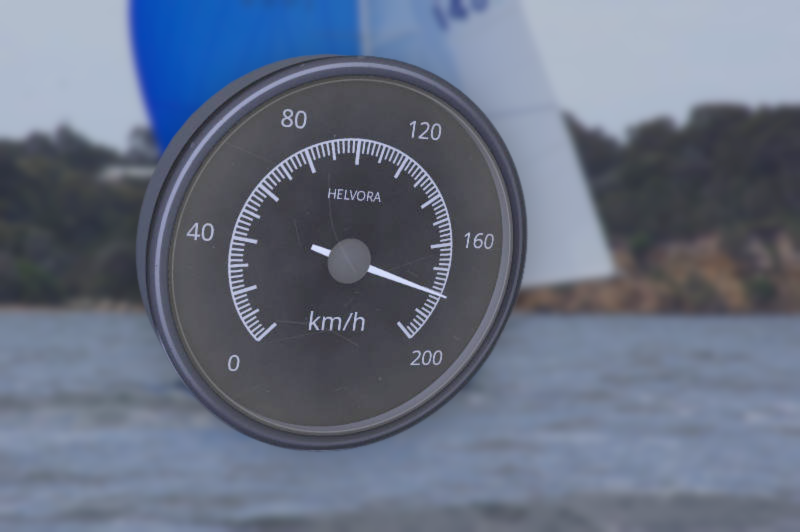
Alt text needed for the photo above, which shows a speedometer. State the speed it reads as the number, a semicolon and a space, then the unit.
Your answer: 180; km/h
